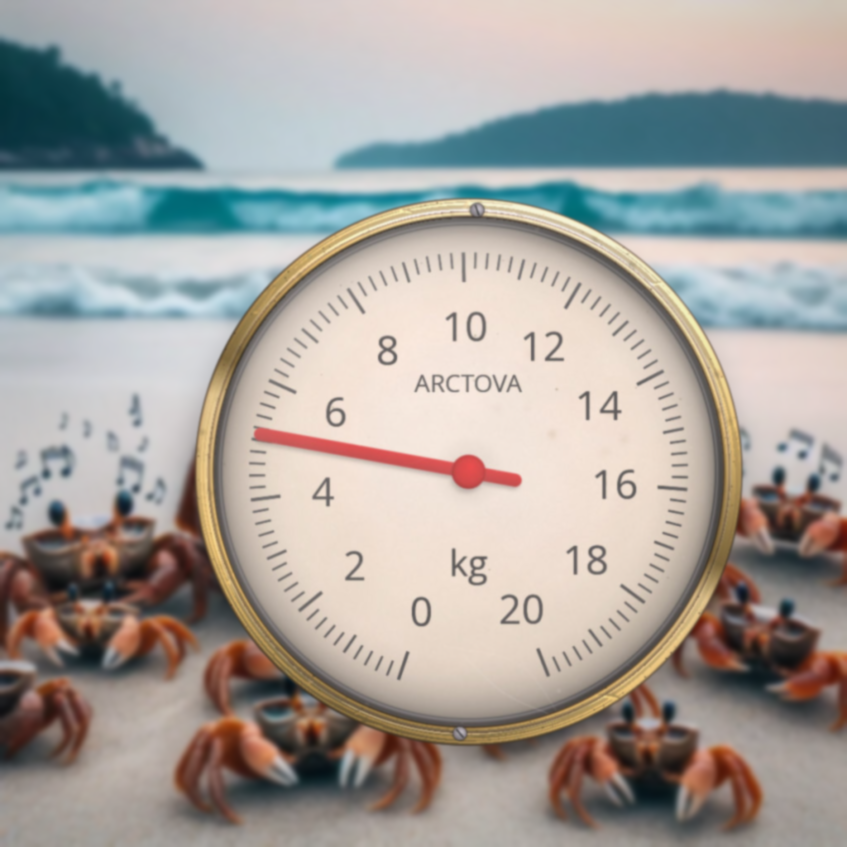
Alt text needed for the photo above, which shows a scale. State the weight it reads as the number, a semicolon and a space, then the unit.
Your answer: 5.1; kg
